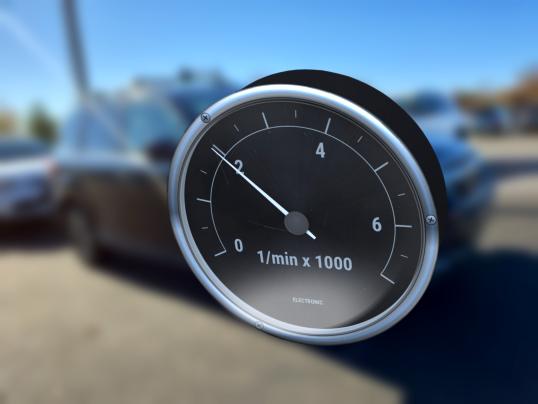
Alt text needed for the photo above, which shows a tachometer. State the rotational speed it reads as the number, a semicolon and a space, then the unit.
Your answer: 2000; rpm
